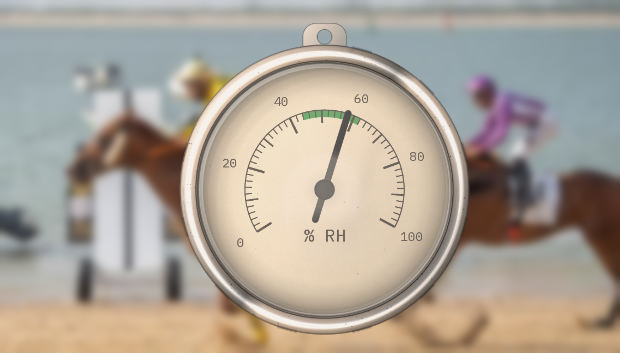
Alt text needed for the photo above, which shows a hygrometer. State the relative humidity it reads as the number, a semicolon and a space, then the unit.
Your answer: 58; %
